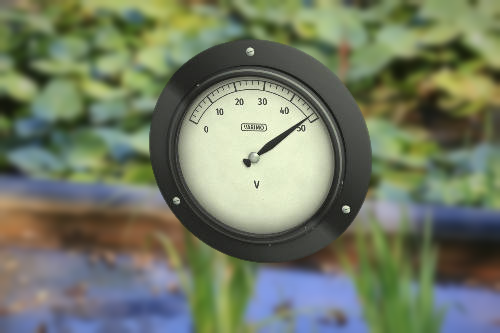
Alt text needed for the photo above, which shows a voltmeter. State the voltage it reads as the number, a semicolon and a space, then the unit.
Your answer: 48; V
